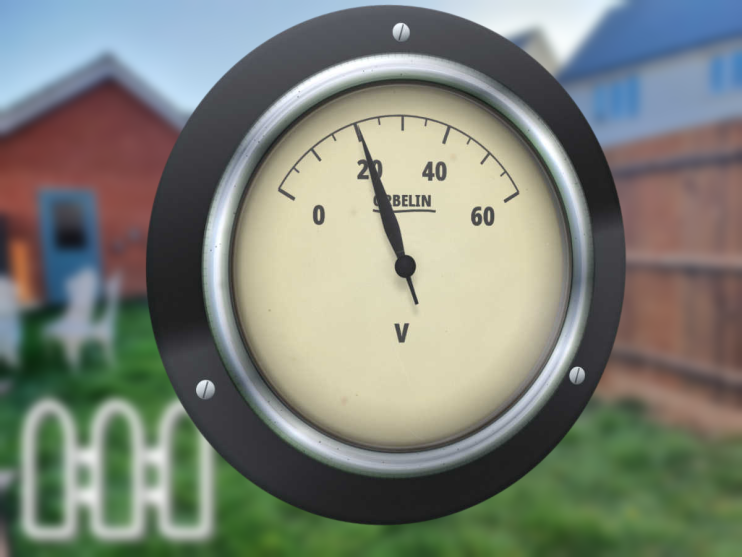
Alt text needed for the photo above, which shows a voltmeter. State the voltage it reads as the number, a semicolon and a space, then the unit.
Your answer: 20; V
